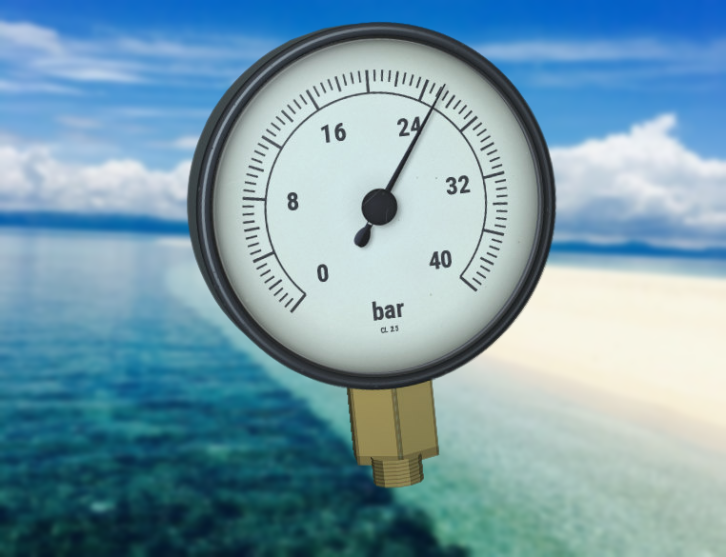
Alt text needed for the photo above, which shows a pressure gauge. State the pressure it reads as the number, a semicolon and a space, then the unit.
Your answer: 25; bar
